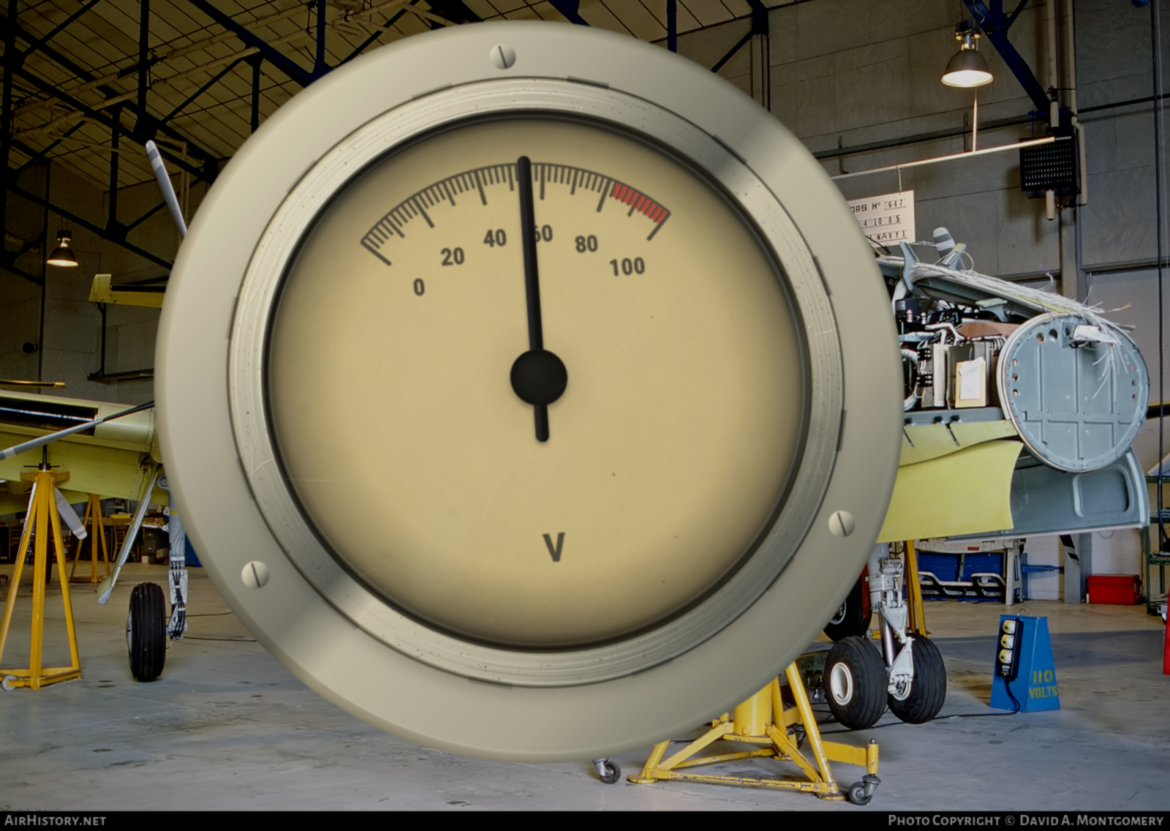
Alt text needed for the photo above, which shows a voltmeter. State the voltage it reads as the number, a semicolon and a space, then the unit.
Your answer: 54; V
